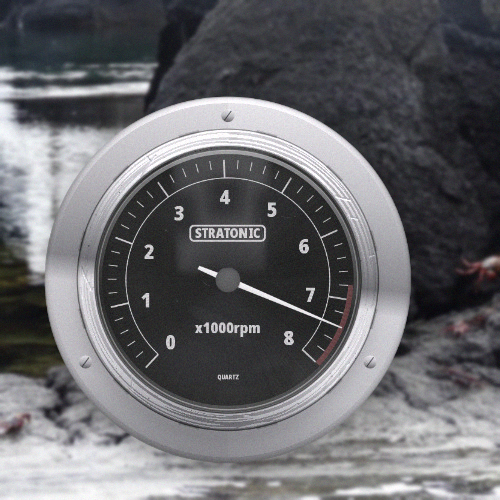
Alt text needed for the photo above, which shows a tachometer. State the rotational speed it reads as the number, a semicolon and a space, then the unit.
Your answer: 7400; rpm
